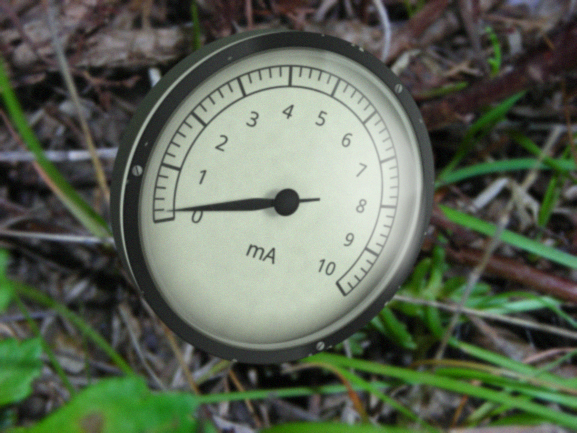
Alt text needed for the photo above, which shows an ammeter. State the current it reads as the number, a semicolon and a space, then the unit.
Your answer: 0.2; mA
